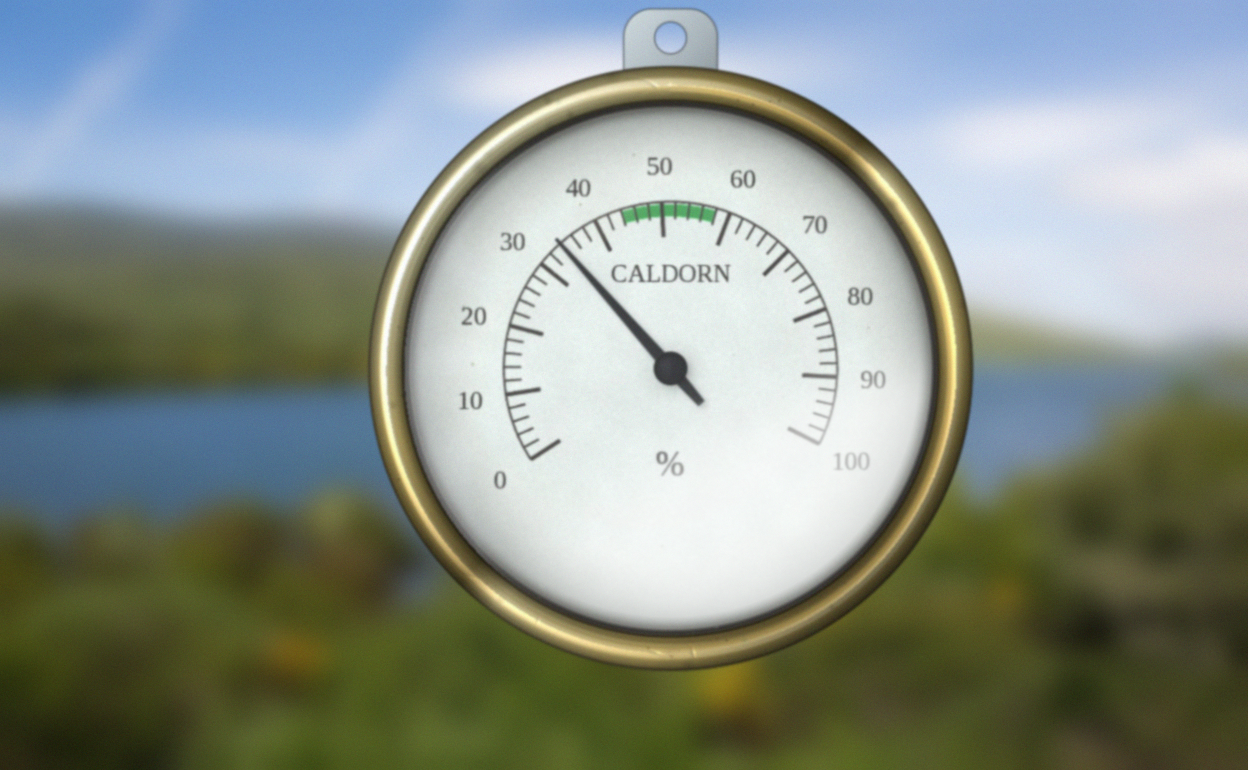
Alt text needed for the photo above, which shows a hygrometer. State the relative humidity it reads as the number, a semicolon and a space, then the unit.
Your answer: 34; %
